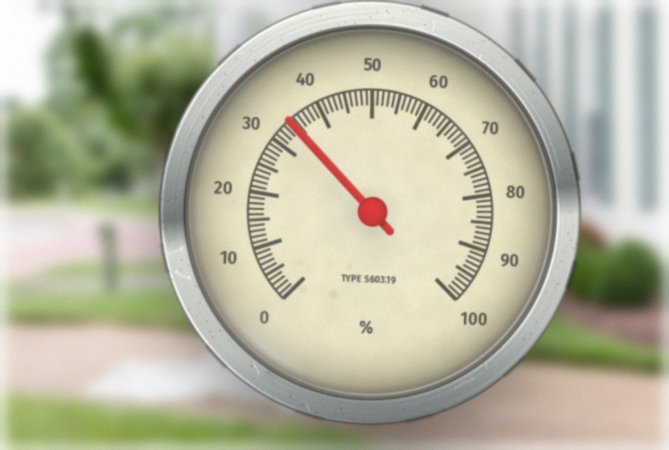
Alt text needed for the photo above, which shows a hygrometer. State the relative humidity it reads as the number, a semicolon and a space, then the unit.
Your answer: 34; %
